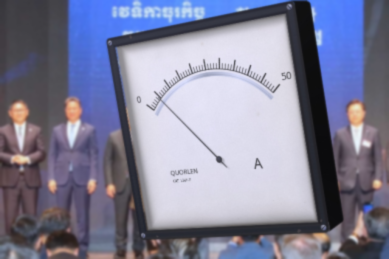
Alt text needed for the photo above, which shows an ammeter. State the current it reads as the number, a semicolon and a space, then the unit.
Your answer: 5; A
